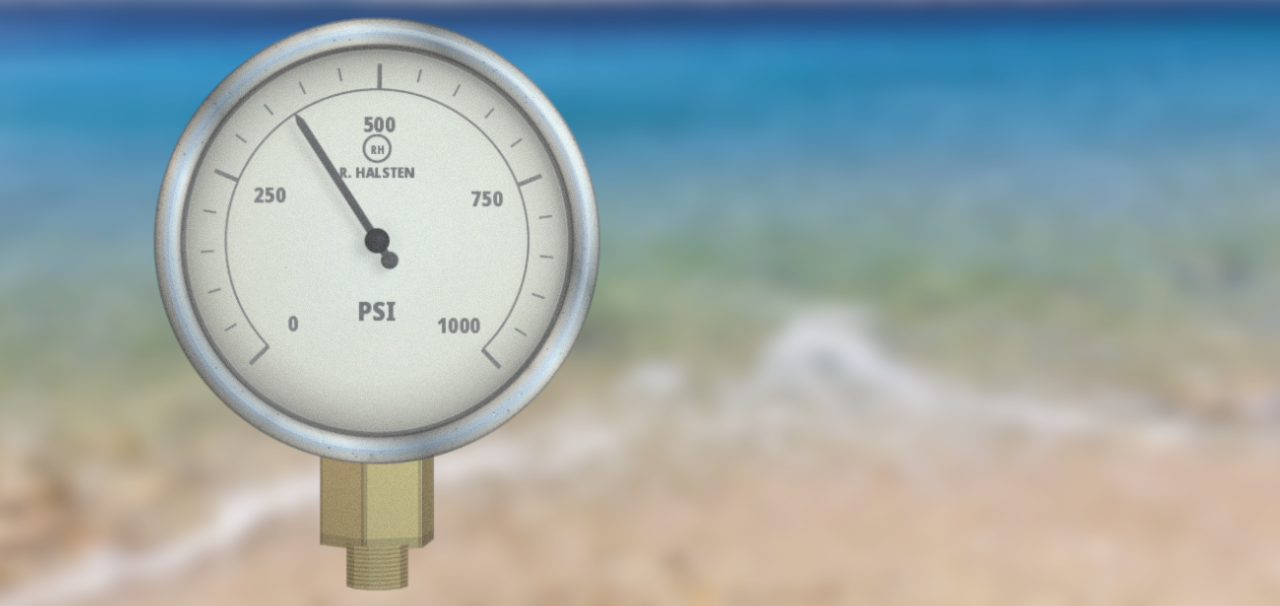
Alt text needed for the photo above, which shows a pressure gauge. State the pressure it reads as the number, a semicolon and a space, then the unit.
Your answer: 375; psi
